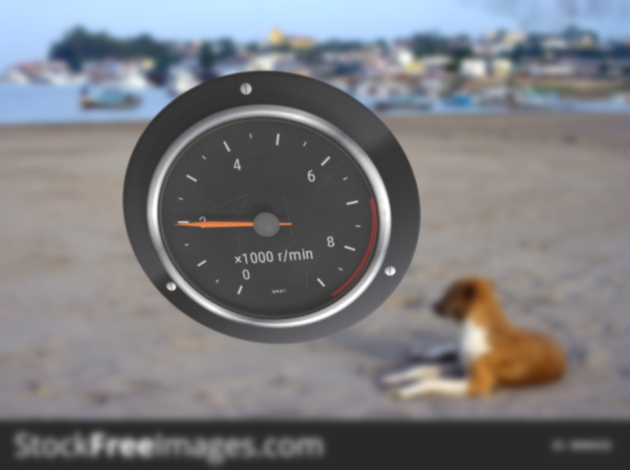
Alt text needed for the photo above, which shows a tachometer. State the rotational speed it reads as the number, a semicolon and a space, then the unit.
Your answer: 2000; rpm
